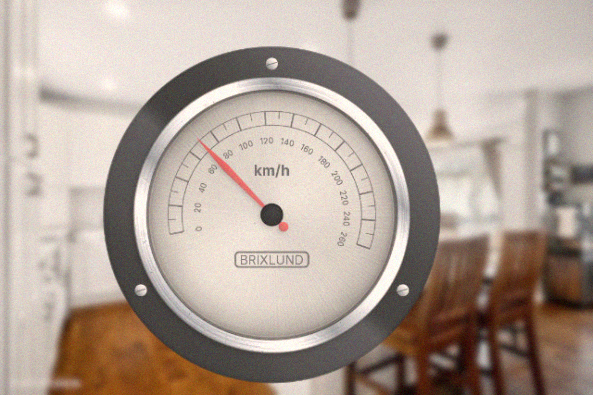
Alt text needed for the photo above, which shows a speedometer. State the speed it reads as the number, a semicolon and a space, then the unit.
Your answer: 70; km/h
